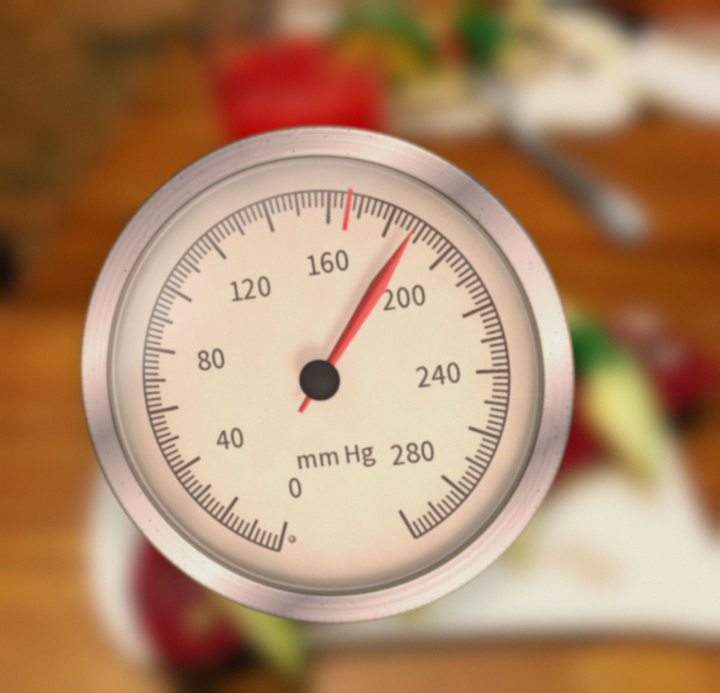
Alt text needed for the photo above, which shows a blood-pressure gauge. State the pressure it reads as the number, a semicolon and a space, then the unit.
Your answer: 188; mmHg
